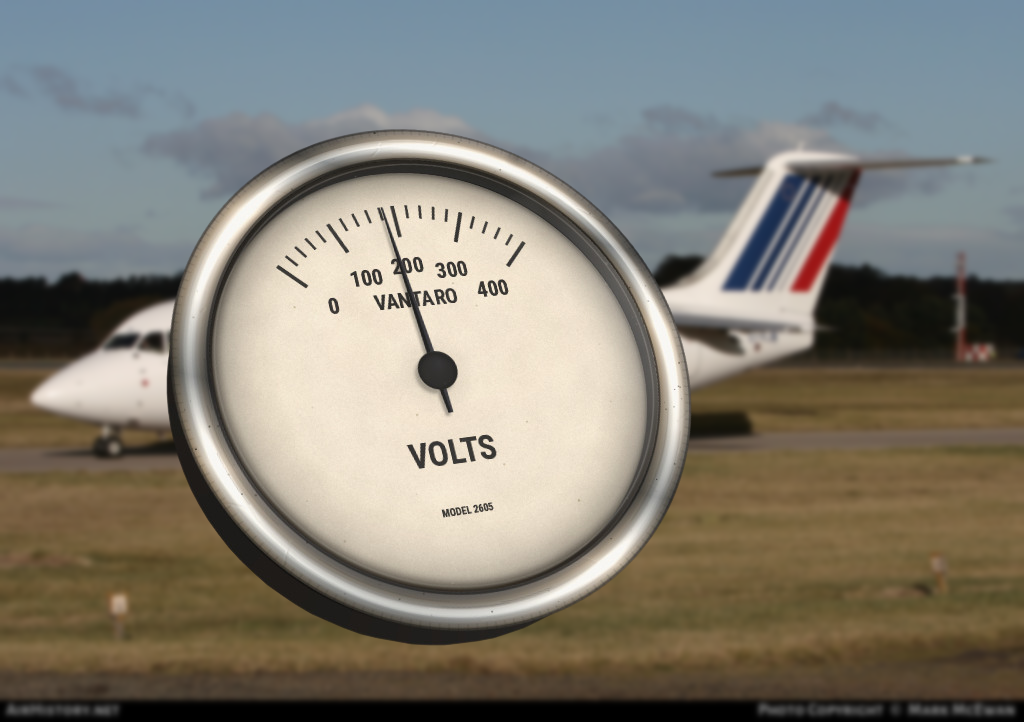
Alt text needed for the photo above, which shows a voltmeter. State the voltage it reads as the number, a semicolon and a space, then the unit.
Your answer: 180; V
